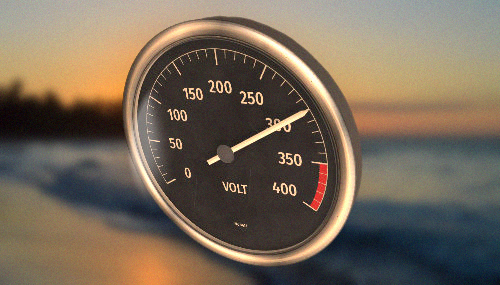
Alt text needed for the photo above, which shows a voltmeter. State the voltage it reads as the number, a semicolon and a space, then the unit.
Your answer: 300; V
